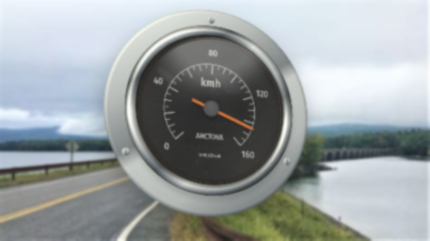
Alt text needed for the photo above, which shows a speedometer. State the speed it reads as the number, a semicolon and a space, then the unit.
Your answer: 145; km/h
